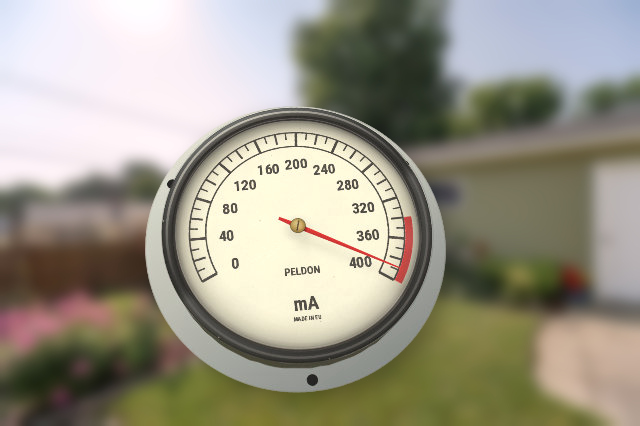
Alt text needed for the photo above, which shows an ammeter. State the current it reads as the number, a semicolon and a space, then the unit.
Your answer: 390; mA
